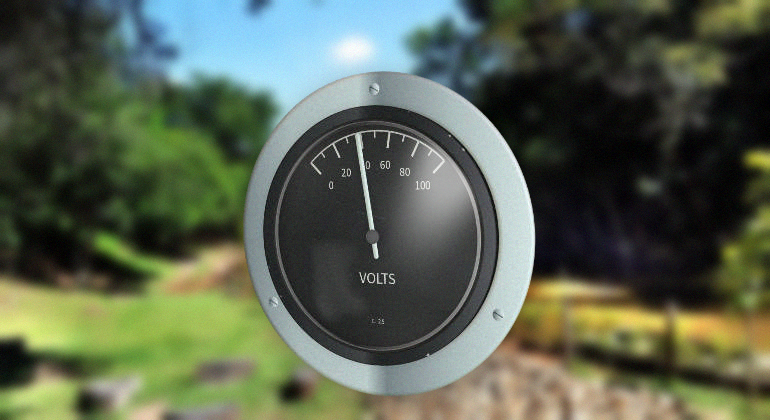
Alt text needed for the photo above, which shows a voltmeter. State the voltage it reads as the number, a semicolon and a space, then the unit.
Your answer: 40; V
